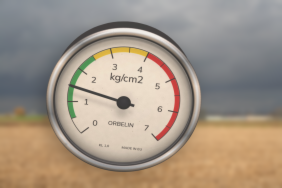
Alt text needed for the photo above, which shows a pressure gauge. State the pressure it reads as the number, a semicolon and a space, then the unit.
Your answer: 1.5; kg/cm²
